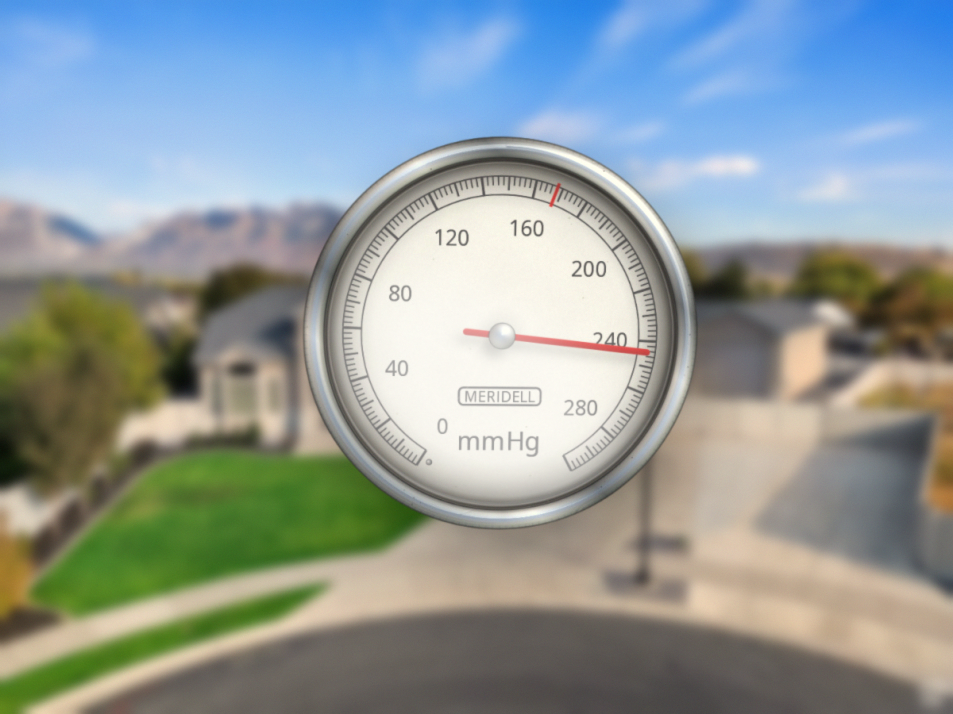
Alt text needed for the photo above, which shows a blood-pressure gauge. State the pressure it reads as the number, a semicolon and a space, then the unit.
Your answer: 244; mmHg
